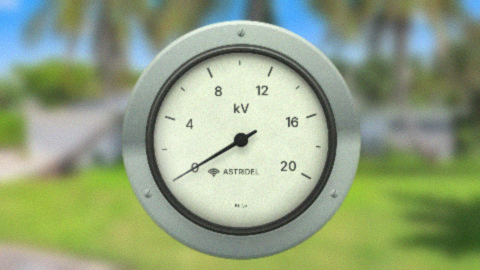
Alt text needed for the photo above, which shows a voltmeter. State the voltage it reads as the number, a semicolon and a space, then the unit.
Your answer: 0; kV
